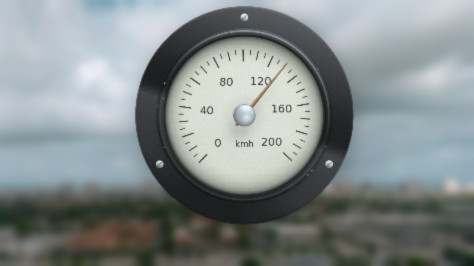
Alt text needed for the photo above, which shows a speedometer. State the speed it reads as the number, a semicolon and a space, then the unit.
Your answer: 130; km/h
